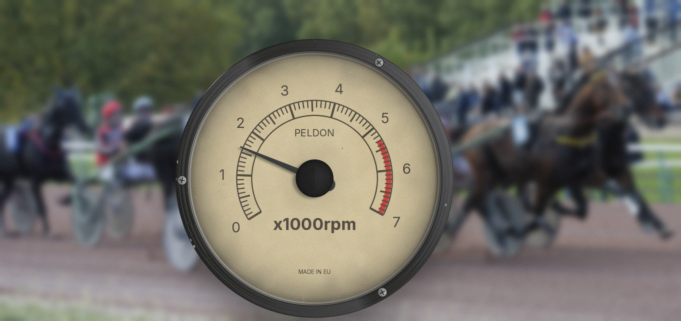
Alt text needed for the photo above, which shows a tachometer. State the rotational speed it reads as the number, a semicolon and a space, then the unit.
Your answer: 1600; rpm
